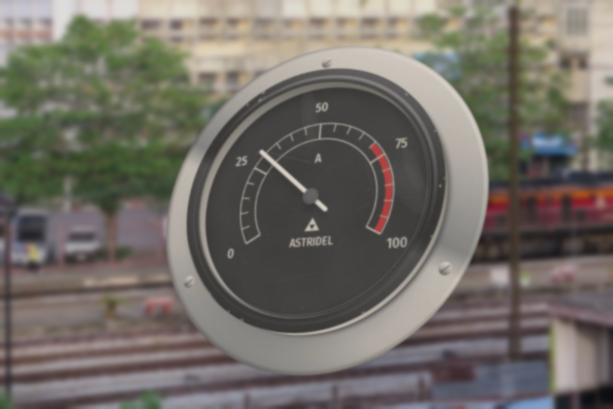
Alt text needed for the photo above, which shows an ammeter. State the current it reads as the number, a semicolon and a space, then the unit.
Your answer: 30; A
